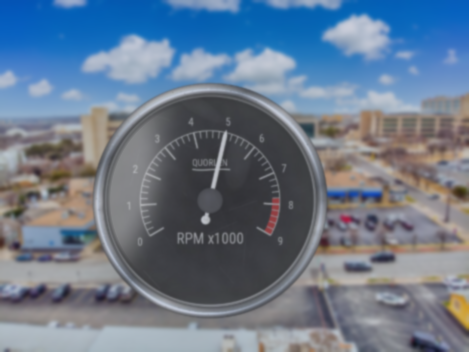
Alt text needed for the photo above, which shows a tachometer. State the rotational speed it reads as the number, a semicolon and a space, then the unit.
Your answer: 5000; rpm
